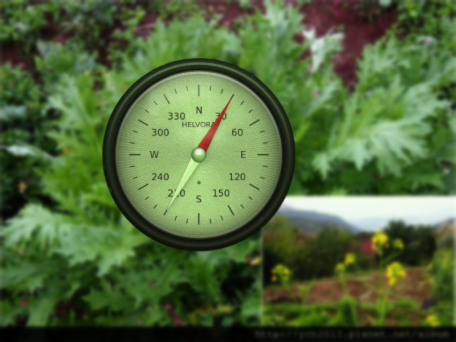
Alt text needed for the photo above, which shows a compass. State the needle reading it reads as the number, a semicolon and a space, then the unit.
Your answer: 30; °
